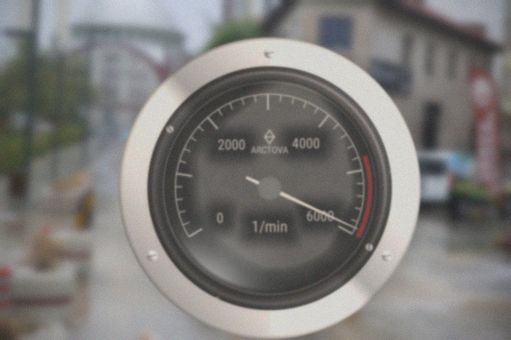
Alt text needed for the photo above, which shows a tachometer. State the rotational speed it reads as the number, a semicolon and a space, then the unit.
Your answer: 5900; rpm
